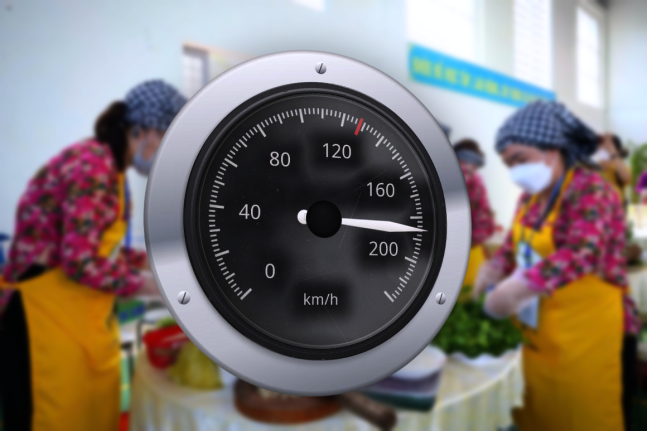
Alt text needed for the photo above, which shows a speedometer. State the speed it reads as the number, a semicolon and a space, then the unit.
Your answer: 186; km/h
